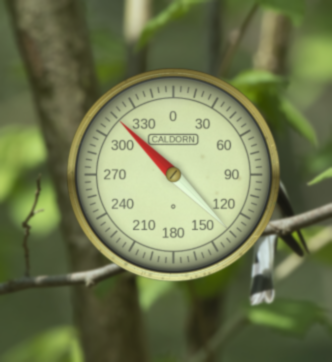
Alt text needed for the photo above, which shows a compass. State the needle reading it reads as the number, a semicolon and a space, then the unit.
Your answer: 315; °
